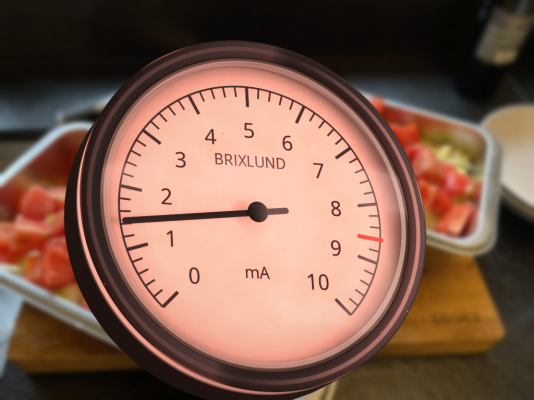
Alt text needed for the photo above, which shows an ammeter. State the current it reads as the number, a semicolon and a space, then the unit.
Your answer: 1.4; mA
